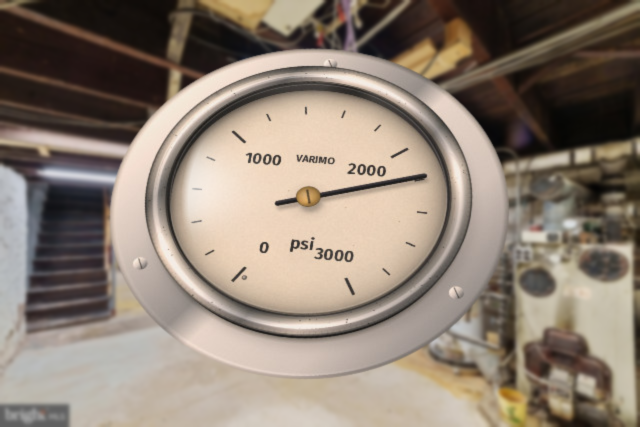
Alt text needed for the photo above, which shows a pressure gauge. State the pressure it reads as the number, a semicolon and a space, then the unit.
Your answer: 2200; psi
